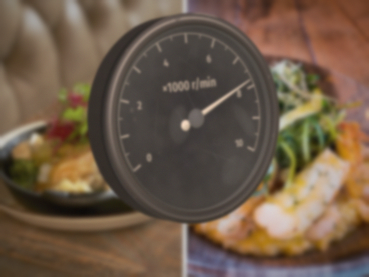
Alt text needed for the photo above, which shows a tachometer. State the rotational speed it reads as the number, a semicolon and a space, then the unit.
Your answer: 7750; rpm
